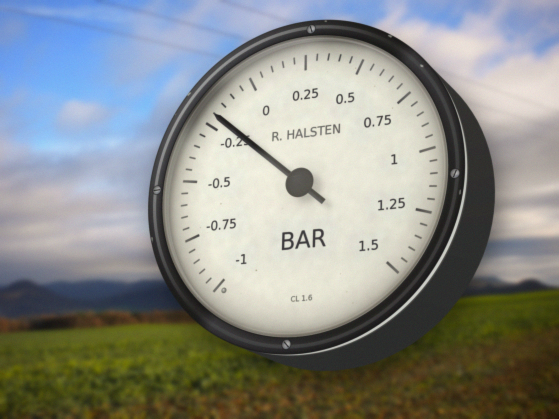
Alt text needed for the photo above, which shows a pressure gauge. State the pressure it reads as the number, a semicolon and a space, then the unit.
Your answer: -0.2; bar
